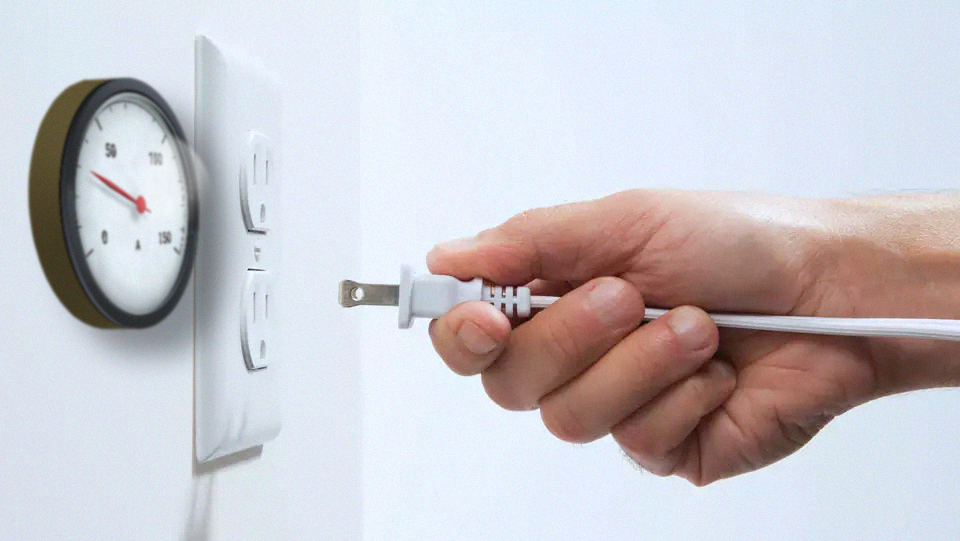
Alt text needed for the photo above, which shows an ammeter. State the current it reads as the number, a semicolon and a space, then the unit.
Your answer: 30; A
